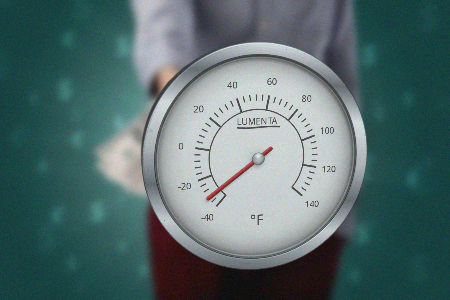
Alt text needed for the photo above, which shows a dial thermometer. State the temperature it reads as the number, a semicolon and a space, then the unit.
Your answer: -32; °F
